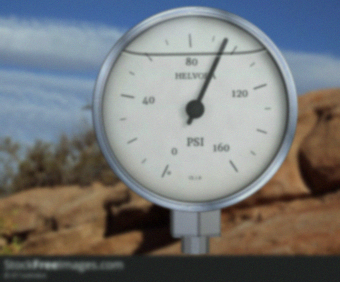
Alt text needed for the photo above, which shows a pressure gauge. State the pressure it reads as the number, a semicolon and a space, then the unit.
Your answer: 95; psi
